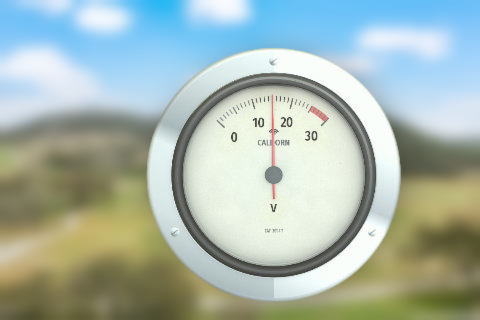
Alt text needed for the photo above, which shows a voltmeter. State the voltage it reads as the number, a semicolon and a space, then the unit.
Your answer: 15; V
